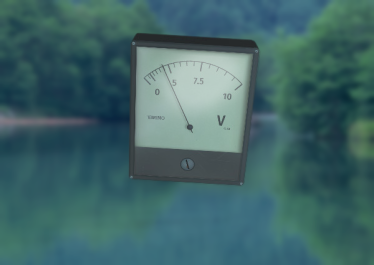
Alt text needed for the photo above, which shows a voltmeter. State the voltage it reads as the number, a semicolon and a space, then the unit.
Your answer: 4.5; V
